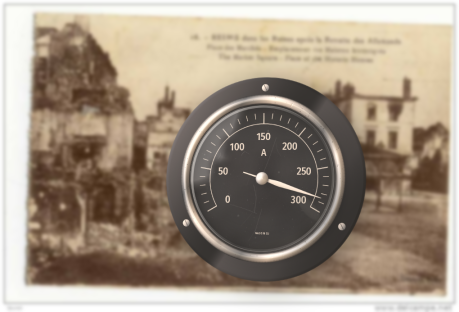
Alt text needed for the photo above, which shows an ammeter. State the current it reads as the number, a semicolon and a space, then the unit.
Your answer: 285; A
